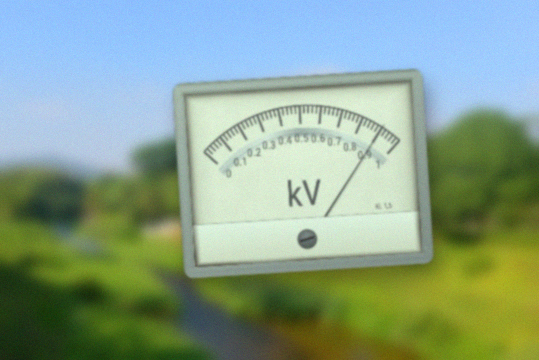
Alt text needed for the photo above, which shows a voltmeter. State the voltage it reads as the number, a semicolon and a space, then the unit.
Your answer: 0.9; kV
